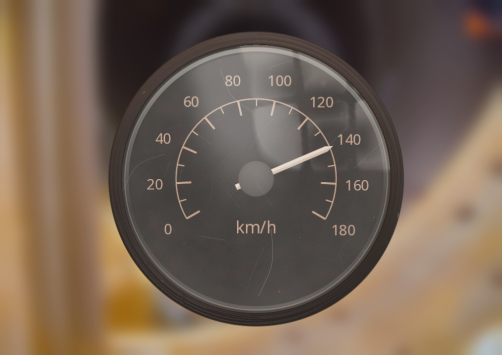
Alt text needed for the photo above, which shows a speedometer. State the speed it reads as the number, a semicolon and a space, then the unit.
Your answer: 140; km/h
